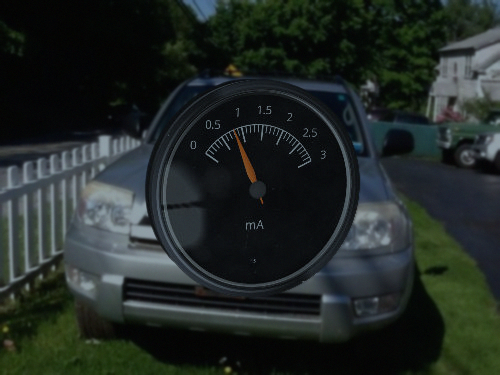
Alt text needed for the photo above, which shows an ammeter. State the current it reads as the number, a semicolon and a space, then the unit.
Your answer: 0.8; mA
